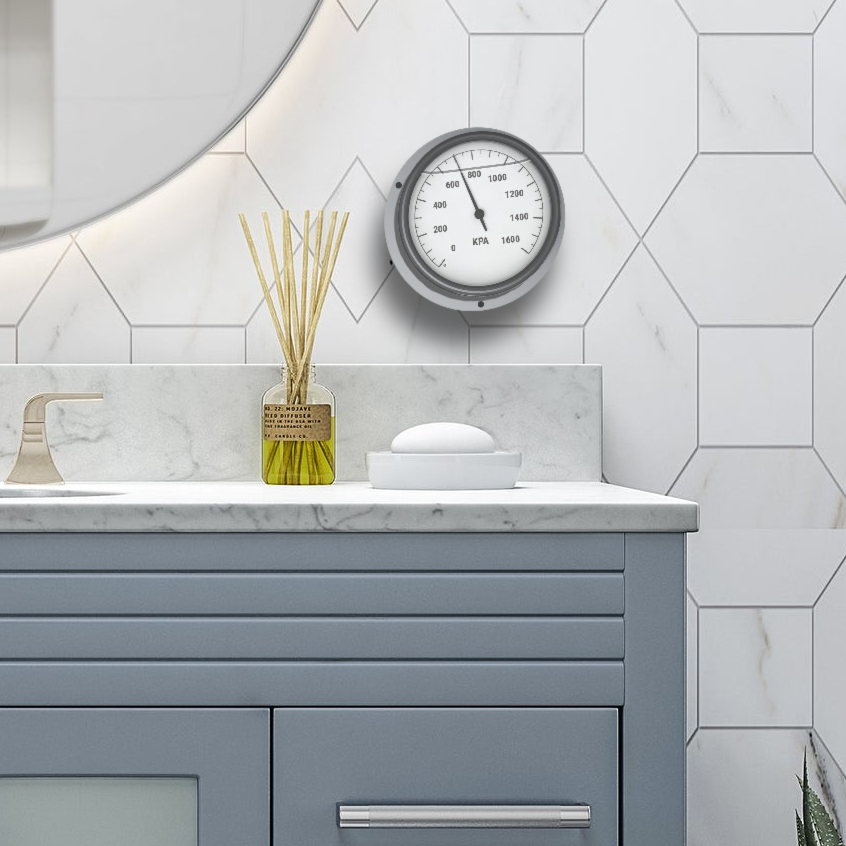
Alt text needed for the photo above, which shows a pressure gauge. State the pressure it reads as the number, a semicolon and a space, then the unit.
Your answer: 700; kPa
